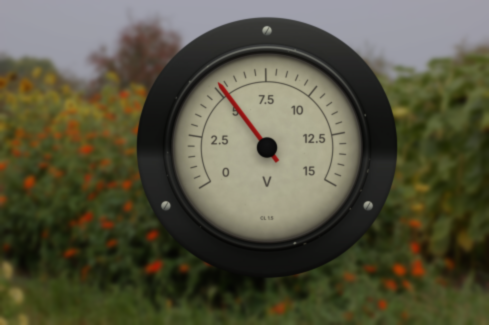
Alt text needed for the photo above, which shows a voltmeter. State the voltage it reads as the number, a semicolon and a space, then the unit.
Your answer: 5.25; V
